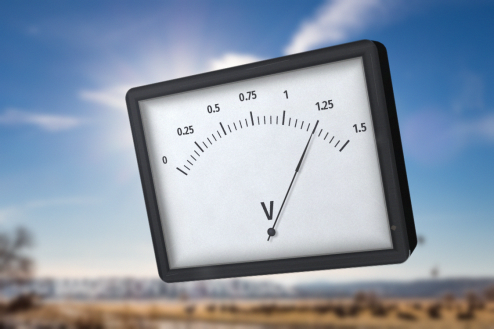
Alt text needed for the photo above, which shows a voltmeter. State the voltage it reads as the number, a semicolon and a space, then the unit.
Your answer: 1.25; V
